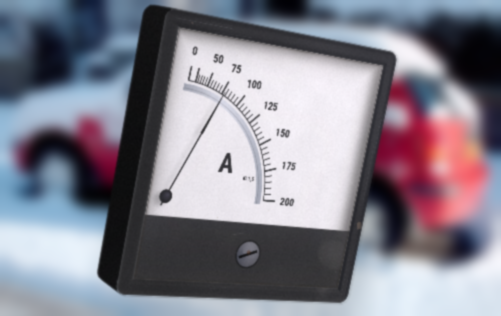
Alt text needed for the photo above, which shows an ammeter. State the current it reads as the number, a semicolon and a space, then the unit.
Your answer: 75; A
